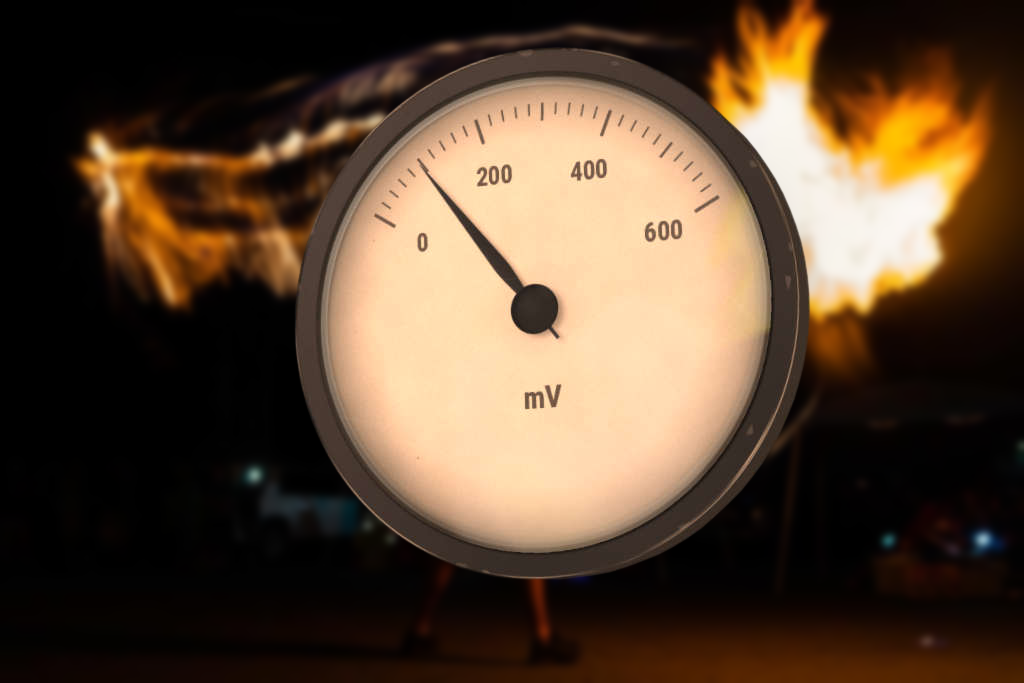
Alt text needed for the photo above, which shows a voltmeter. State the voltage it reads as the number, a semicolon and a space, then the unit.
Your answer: 100; mV
